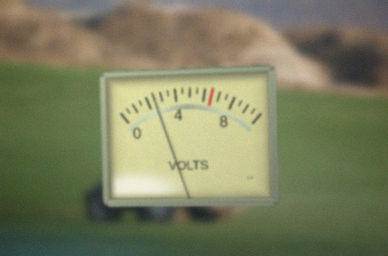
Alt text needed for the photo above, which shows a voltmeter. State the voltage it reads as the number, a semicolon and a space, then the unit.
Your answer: 2.5; V
